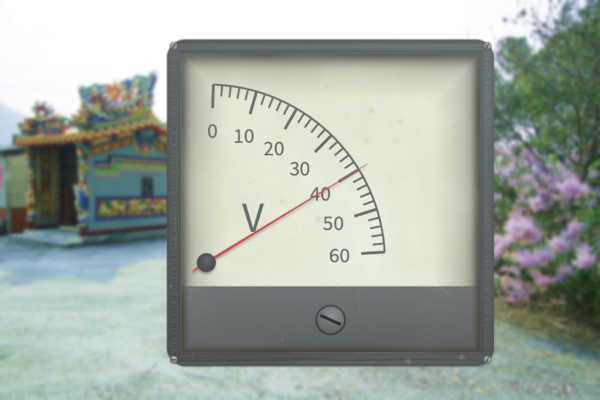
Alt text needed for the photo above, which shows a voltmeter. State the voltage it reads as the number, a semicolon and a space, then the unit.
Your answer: 40; V
